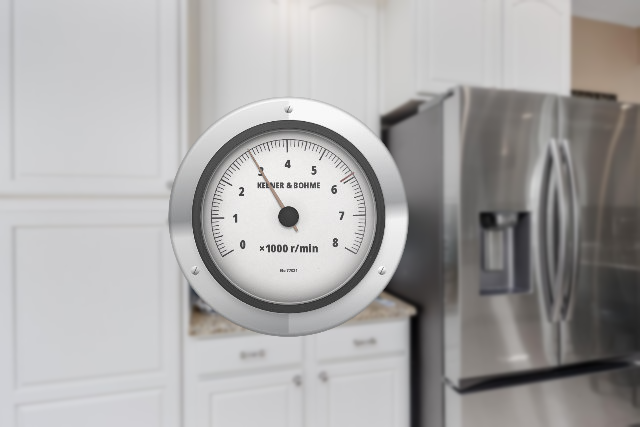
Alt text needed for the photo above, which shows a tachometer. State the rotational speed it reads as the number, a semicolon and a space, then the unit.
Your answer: 3000; rpm
